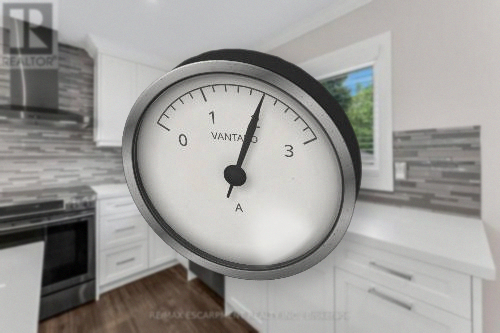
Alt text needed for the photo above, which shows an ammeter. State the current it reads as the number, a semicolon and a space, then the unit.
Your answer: 2; A
